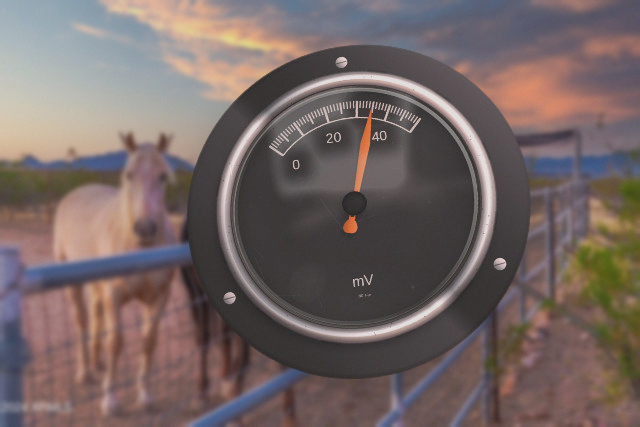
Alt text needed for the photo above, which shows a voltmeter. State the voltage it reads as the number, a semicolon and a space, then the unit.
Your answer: 35; mV
